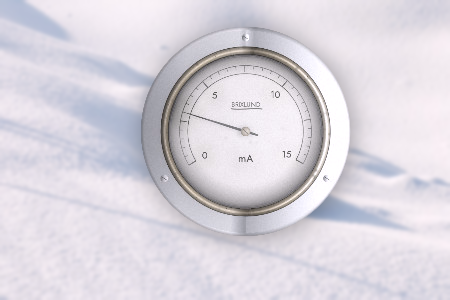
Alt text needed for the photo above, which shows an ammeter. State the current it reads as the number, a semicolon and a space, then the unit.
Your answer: 3; mA
